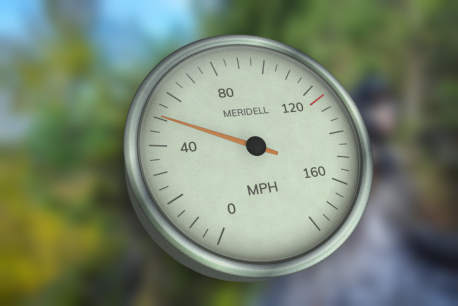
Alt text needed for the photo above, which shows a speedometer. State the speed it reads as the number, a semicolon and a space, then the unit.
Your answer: 50; mph
